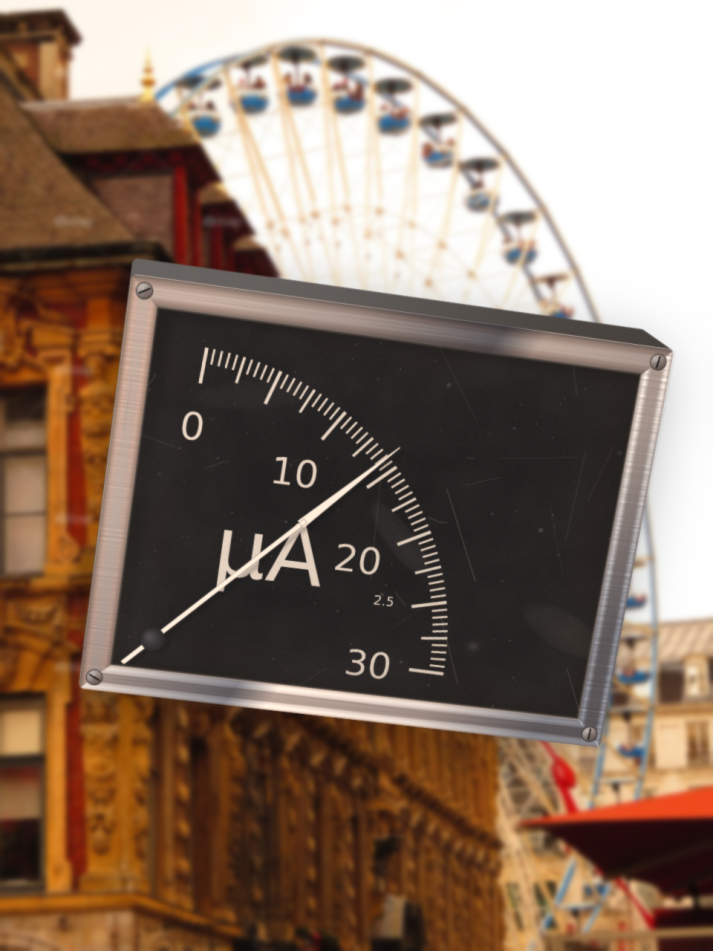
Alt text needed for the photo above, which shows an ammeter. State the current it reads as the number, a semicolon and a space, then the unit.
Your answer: 14; µA
